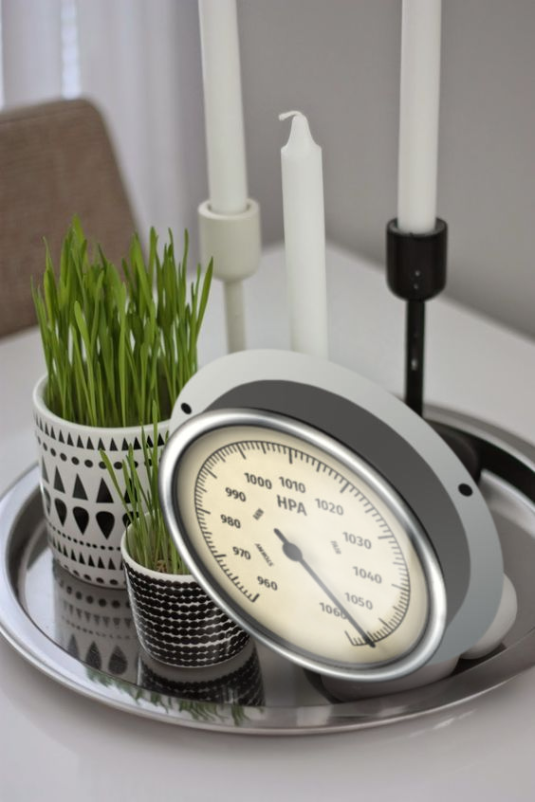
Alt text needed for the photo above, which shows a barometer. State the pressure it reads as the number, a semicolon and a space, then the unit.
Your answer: 1055; hPa
